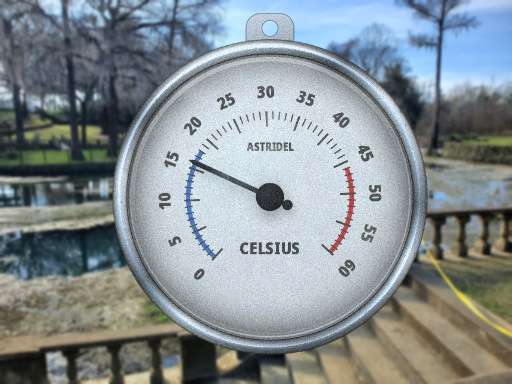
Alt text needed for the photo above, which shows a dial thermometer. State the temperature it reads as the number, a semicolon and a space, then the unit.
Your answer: 16; °C
